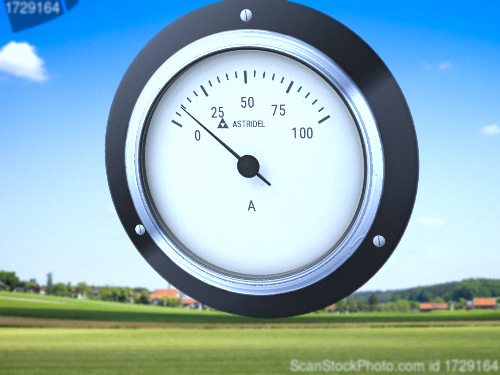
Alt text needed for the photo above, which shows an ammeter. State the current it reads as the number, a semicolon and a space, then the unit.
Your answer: 10; A
